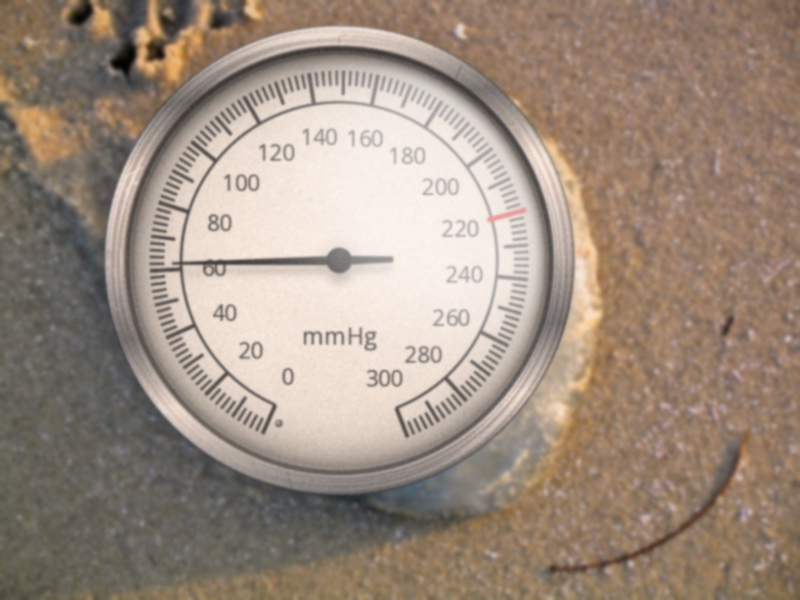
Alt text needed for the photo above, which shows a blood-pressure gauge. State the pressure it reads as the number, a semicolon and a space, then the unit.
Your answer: 62; mmHg
